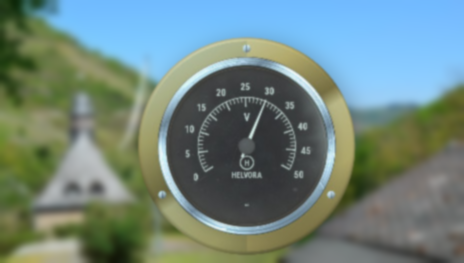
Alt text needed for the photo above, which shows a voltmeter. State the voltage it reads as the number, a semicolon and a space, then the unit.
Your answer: 30; V
